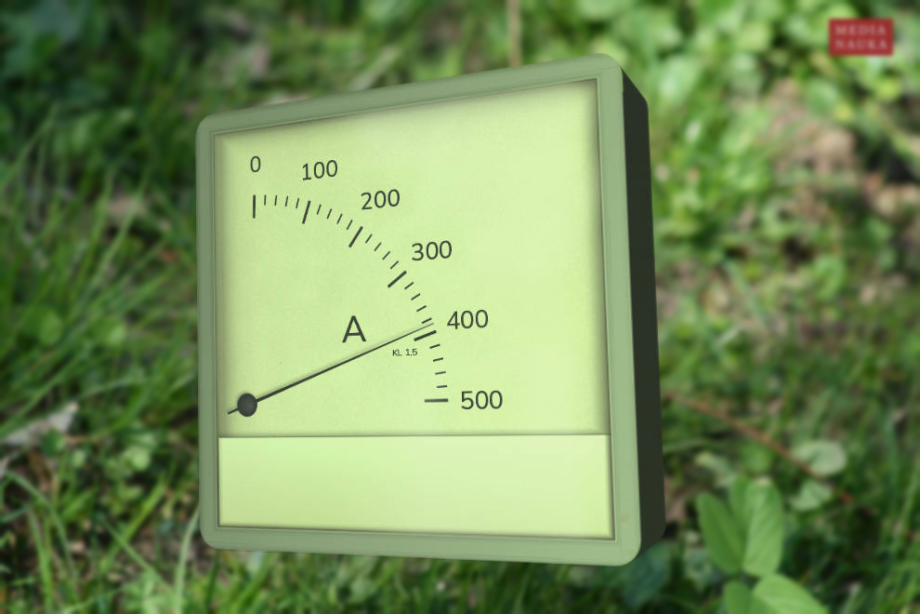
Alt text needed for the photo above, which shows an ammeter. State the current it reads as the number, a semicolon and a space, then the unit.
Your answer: 390; A
